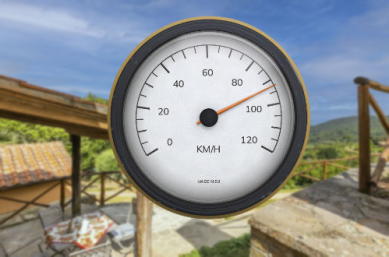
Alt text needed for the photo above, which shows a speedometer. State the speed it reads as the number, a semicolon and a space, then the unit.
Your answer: 92.5; km/h
